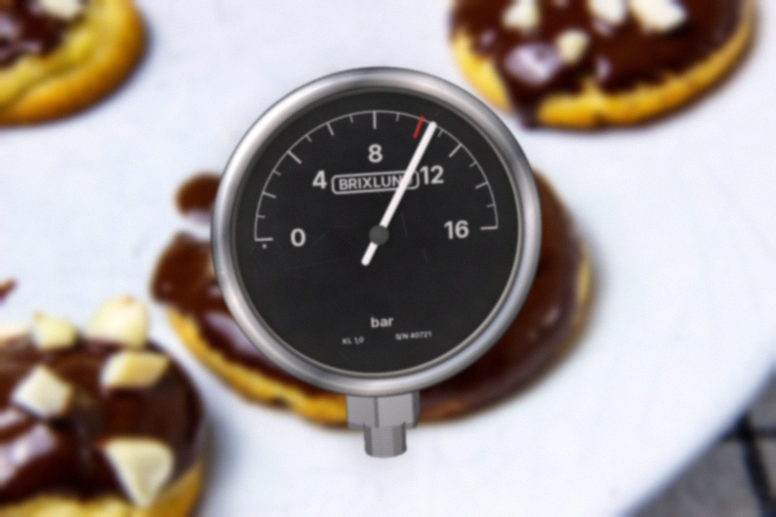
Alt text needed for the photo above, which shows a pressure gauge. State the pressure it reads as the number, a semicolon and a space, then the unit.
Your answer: 10.5; bar
